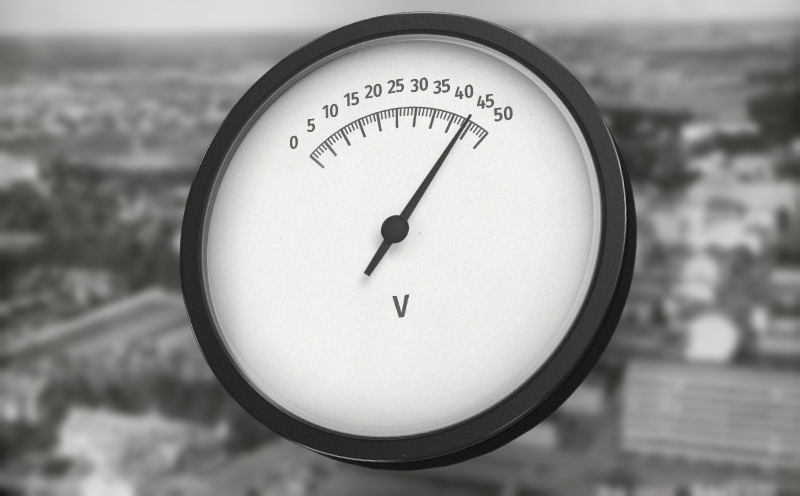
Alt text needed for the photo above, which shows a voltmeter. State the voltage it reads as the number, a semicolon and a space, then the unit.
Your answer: 45; V
